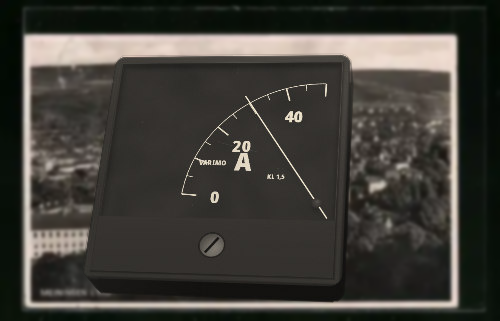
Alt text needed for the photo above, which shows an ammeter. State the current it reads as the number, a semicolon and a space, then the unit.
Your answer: 30; A
